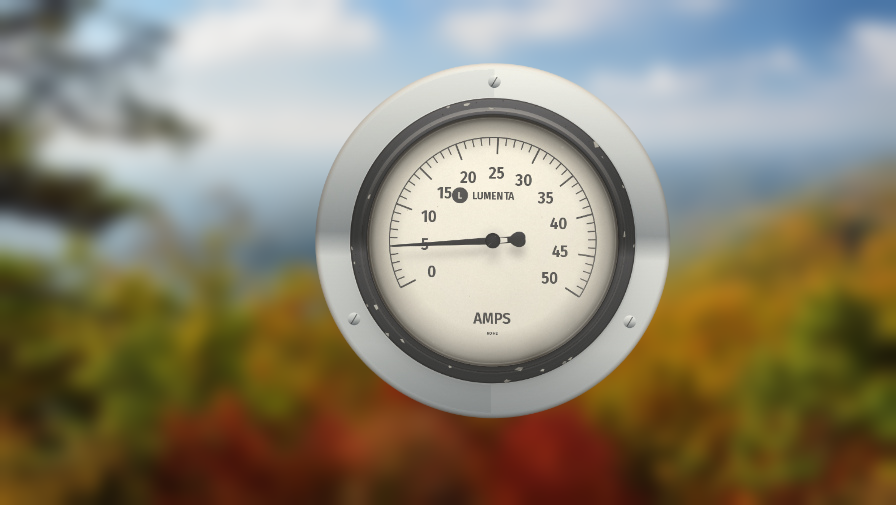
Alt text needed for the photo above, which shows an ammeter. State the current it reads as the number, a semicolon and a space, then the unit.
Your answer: 5; A
